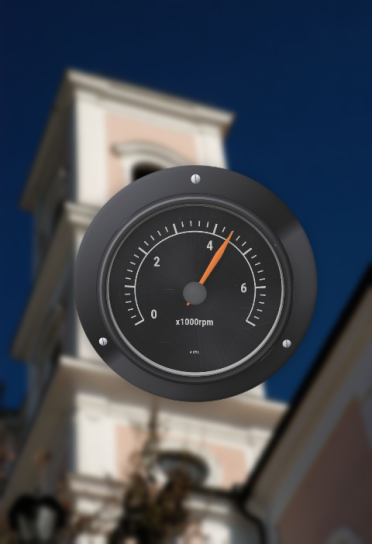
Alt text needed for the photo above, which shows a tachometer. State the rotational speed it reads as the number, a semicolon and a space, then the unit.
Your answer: 4400; rpm
